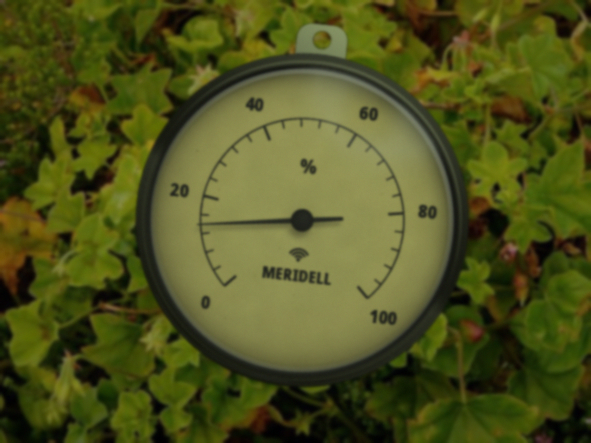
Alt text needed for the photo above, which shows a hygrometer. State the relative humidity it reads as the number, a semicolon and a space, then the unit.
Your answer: 14; %
